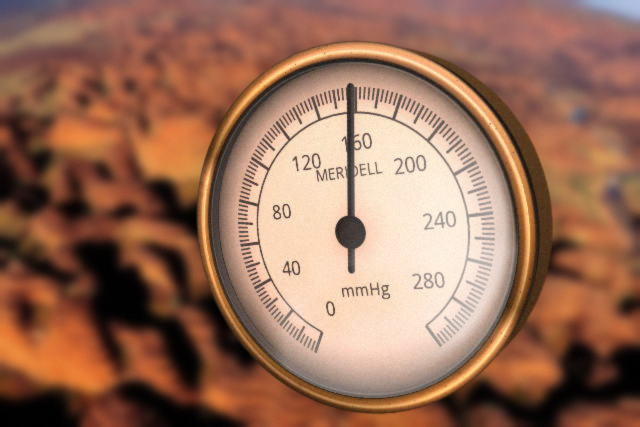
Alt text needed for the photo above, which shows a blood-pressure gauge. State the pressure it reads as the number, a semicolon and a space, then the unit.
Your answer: 160; mmHg
